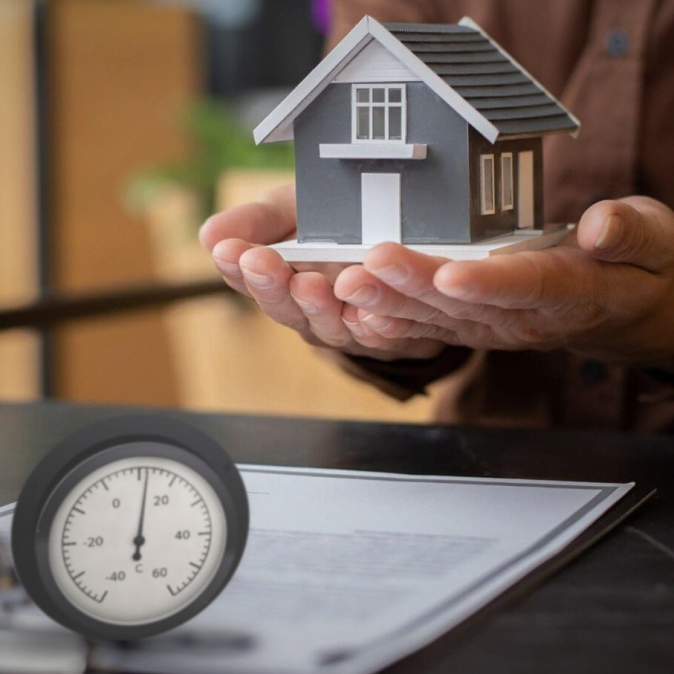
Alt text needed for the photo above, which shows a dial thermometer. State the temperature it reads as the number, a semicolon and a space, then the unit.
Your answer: 12; °C
